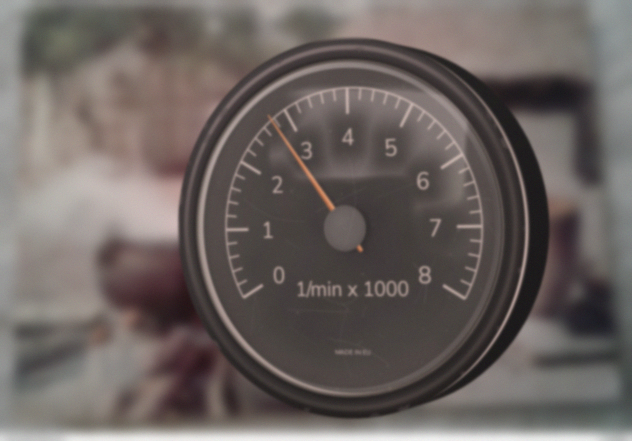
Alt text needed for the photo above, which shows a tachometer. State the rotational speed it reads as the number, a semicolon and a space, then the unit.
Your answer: 2800; rpm
